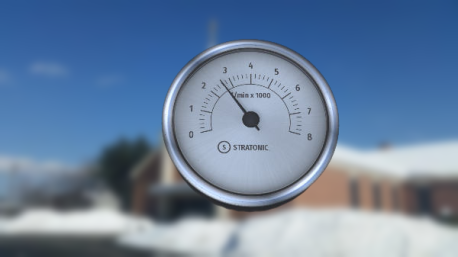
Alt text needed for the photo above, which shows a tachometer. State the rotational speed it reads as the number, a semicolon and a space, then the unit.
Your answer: 2600; rpm
